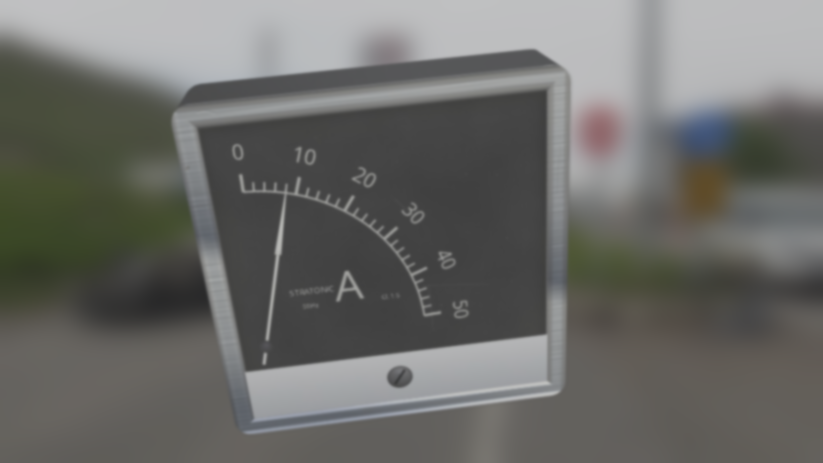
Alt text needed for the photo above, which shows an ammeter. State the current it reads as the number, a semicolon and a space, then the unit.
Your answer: 8; A
